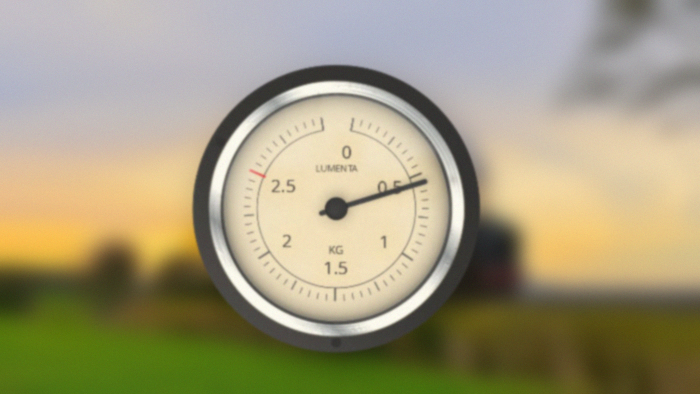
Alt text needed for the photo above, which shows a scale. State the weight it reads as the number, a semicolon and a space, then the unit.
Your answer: 0.55; kg
